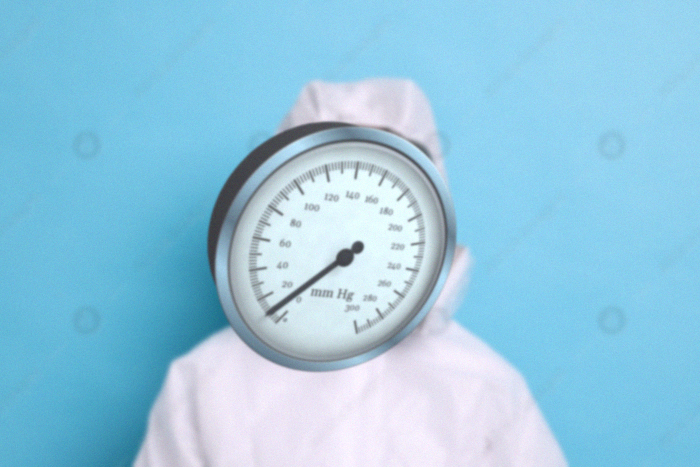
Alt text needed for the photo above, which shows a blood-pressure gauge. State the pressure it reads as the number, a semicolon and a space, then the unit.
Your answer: 10; mmHg
